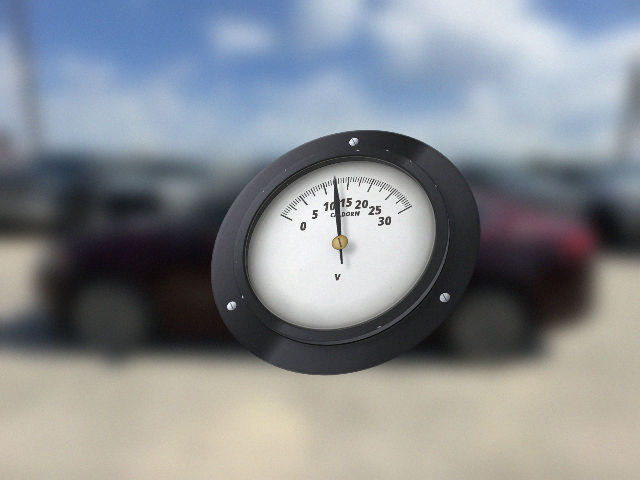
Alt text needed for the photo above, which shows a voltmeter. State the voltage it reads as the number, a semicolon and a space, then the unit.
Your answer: 12.5; V
